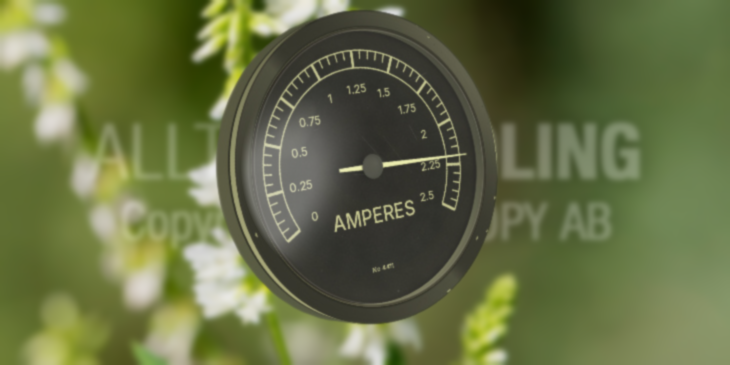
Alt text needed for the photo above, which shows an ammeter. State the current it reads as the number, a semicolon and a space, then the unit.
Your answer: 2.2; A
